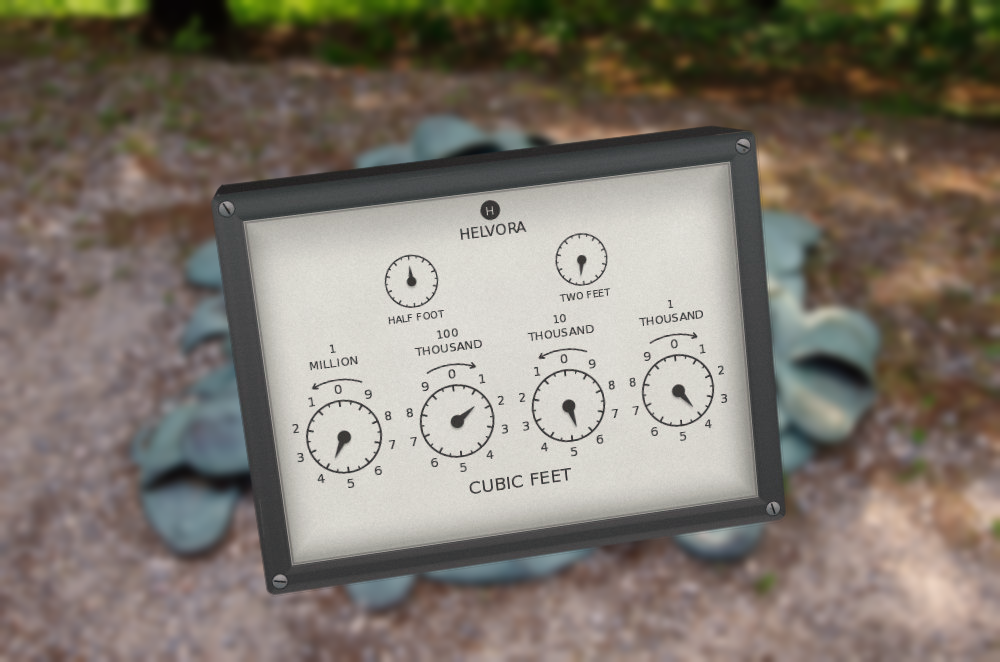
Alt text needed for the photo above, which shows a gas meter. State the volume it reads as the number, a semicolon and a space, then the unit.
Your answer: 415400; ft³
